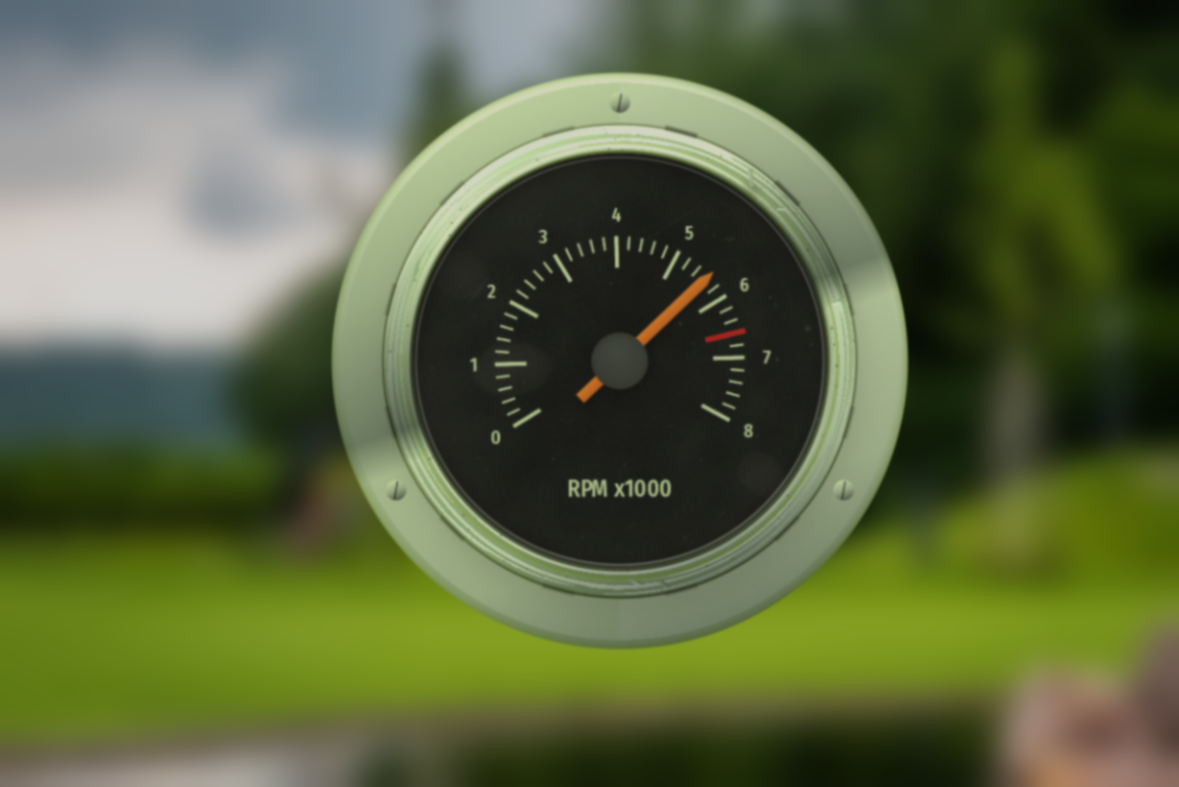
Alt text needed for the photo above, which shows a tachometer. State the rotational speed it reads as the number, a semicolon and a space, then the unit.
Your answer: 5600; rpm
